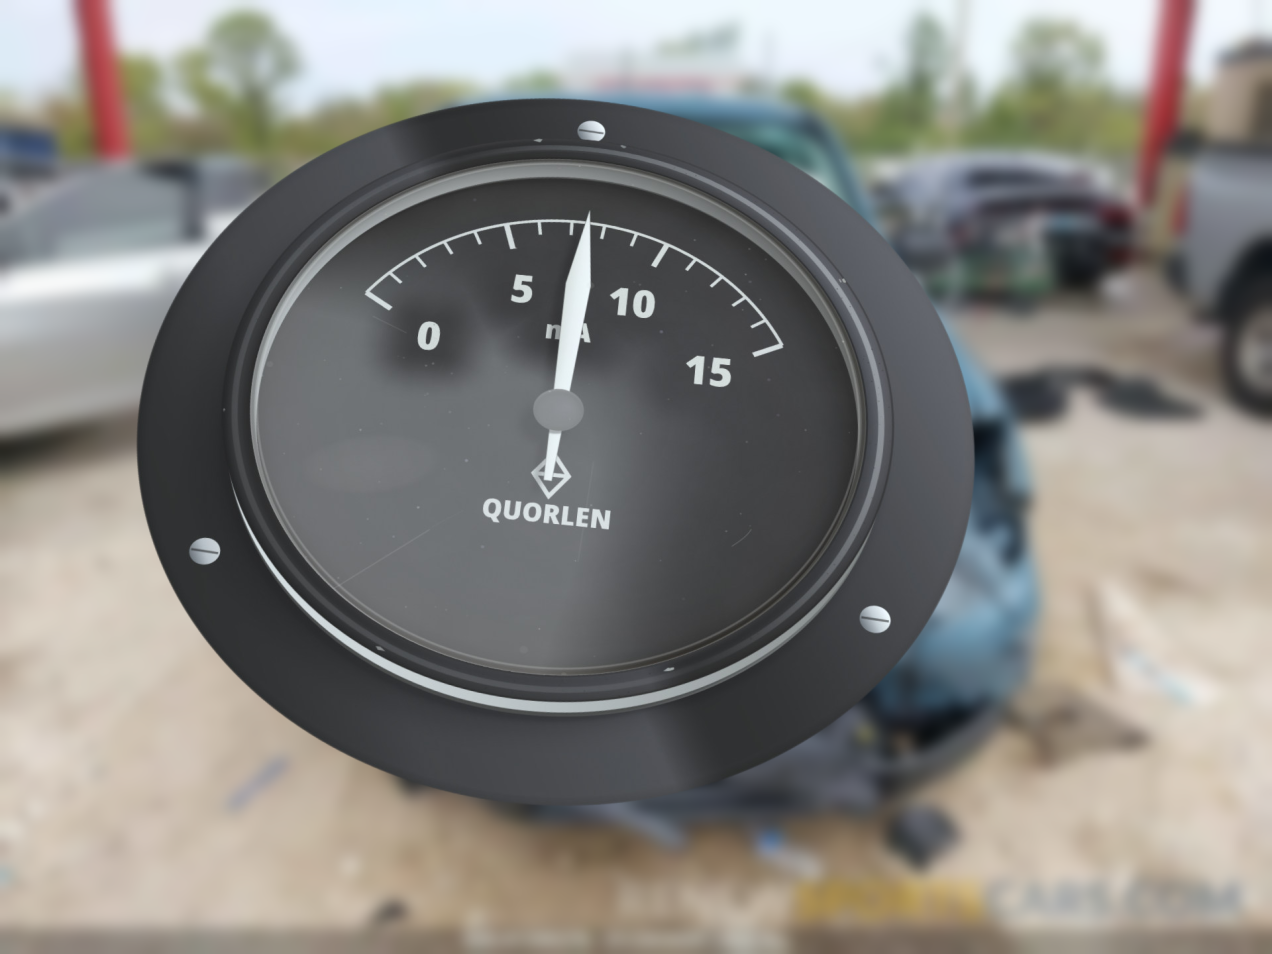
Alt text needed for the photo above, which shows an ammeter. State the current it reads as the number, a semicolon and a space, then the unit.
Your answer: 7.5; mA
